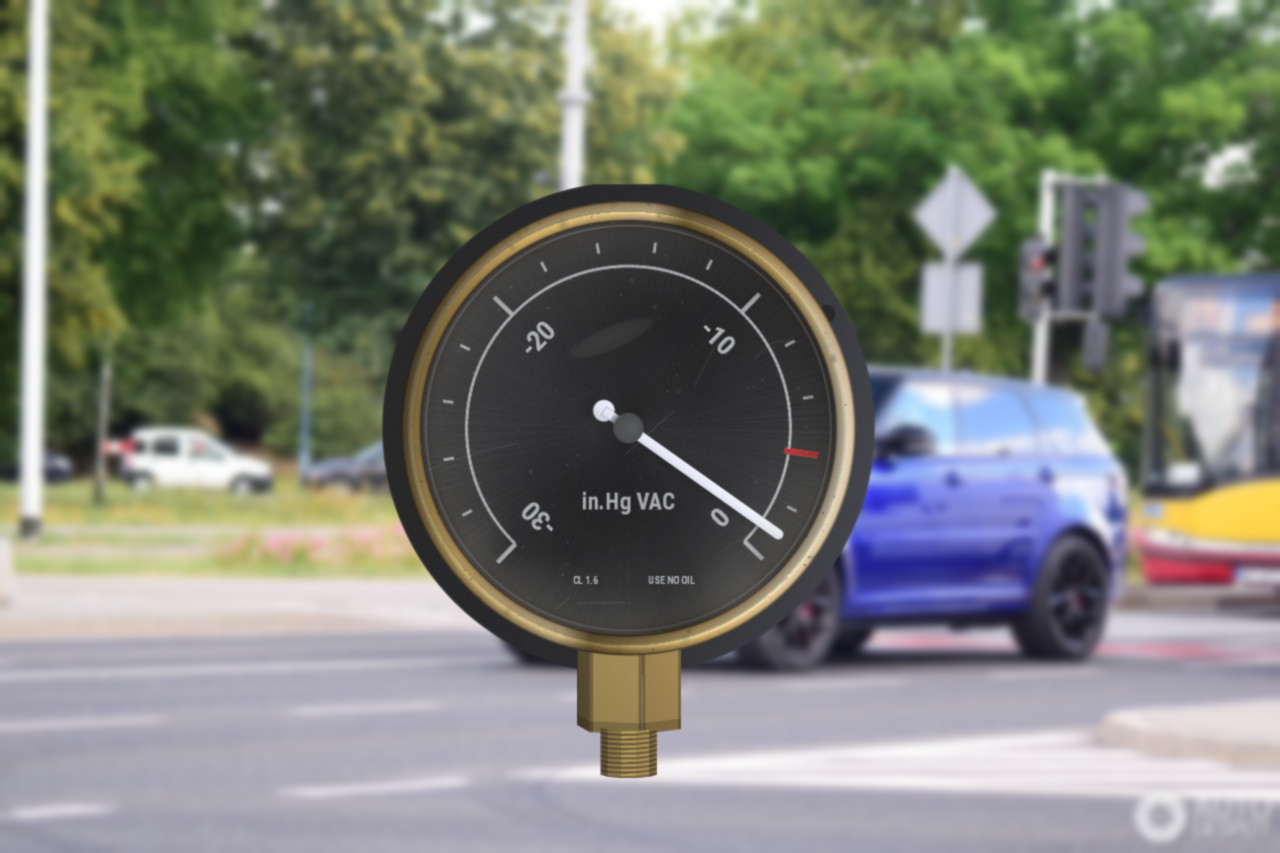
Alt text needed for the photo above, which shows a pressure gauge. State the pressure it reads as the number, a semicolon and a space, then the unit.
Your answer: -1; inHg
